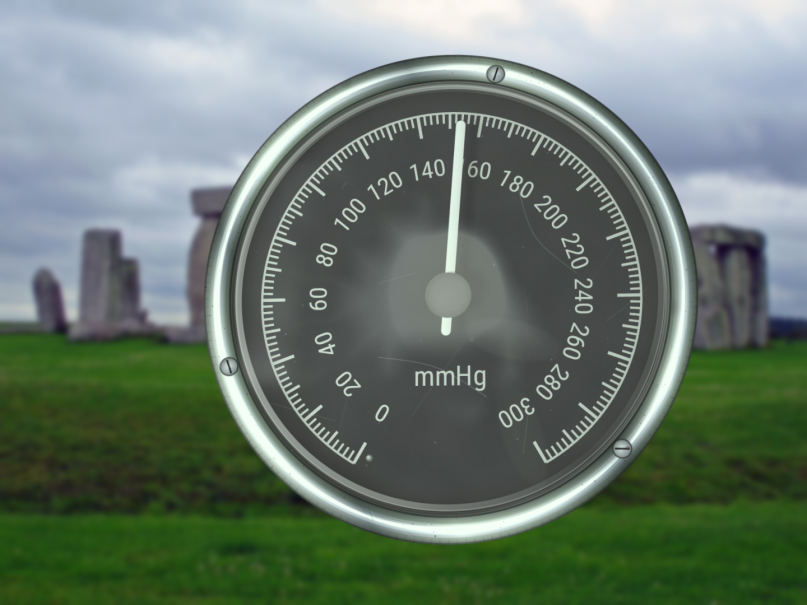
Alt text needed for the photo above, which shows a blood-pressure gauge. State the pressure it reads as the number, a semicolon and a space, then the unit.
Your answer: 154; mmHg
